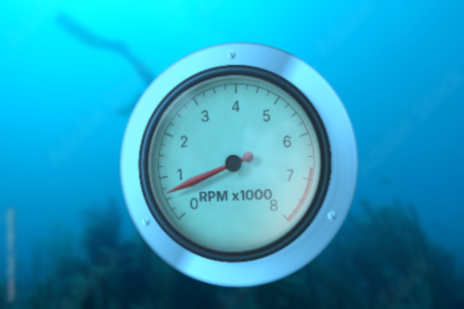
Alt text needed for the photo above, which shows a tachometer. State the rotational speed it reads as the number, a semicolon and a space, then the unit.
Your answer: 625; rpm
